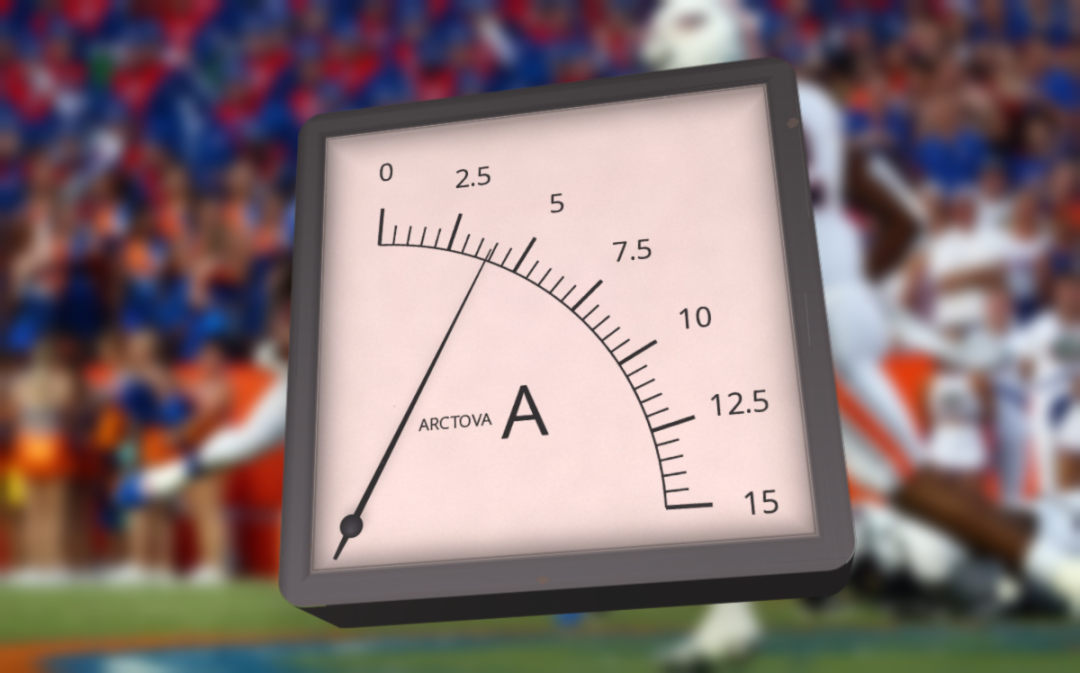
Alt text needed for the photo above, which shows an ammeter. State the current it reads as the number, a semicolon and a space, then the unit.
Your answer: 4; A
